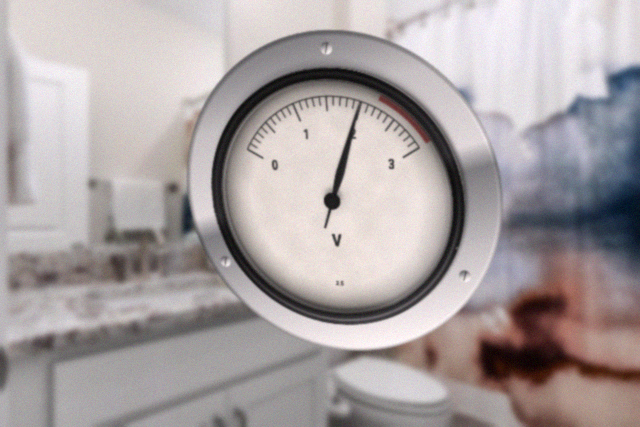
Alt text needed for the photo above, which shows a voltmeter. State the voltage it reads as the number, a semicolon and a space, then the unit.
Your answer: 2; V
